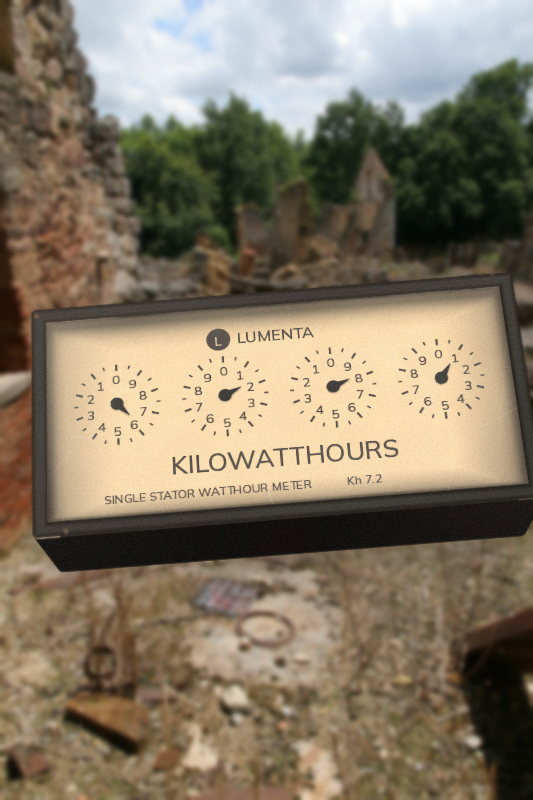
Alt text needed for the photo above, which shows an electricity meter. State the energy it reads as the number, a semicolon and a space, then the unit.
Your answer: 6181; kWh
